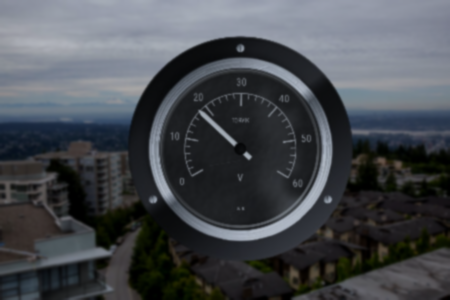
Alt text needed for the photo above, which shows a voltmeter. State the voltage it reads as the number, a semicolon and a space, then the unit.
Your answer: 18; V
